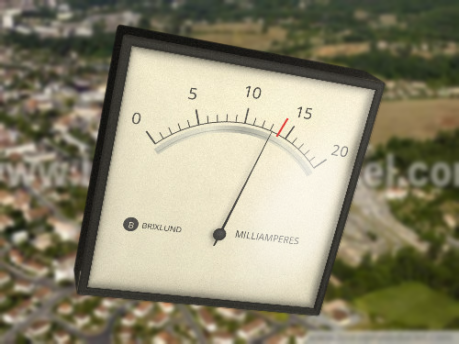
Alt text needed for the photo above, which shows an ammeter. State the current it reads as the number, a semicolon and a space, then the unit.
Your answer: 13; mA
